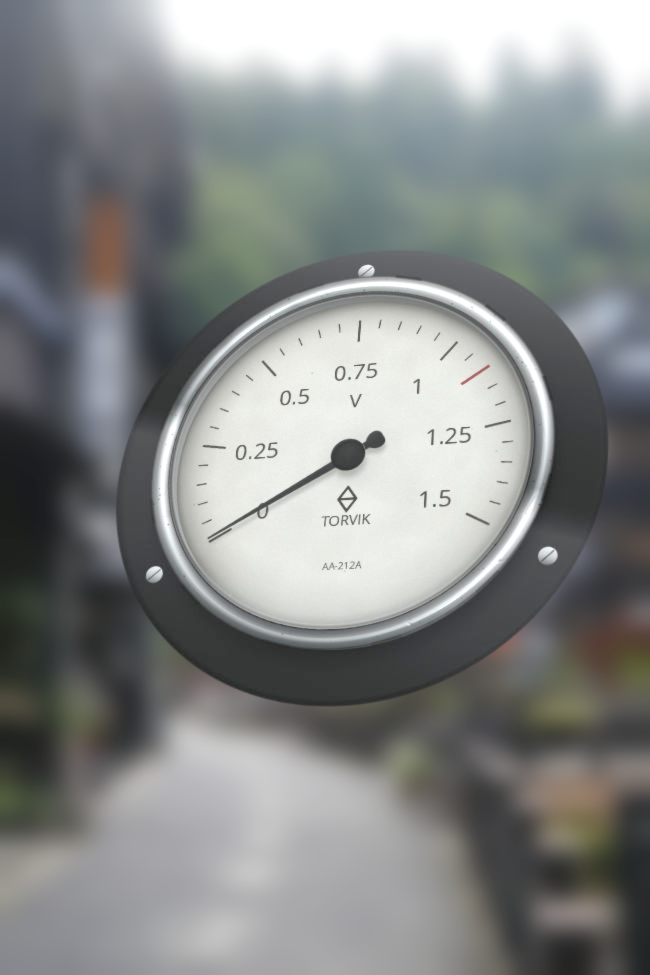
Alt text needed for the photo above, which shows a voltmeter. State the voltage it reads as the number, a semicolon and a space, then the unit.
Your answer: 0; V
